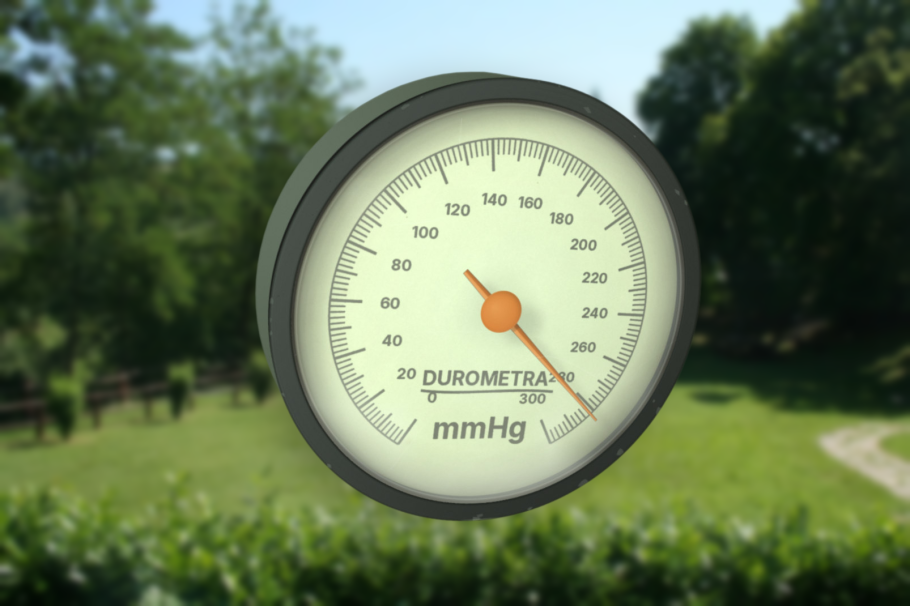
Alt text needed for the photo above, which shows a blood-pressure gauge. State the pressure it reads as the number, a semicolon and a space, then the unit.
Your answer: 282; mmHg
